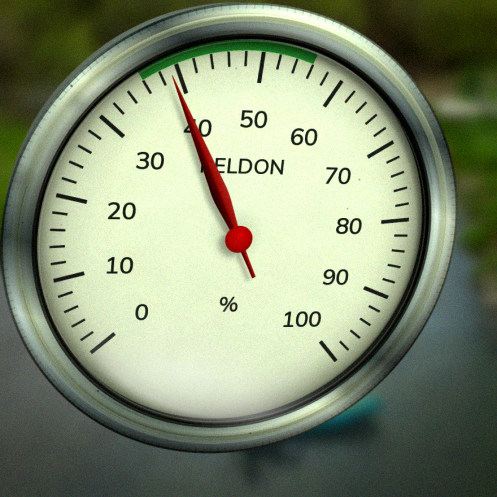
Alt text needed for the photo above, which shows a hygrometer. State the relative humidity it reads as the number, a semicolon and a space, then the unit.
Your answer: 39; %
